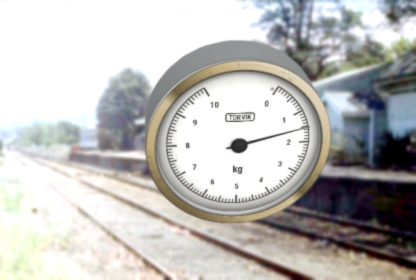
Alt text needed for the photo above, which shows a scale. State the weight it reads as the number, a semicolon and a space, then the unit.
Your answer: 1.5; kg
